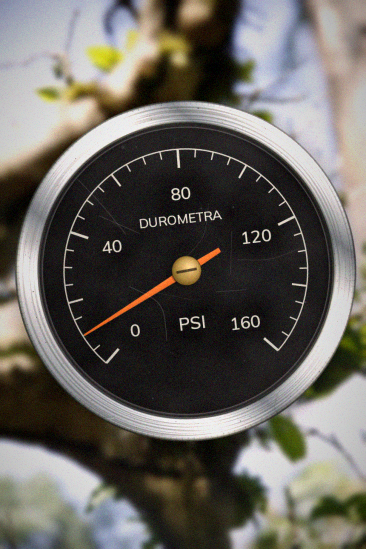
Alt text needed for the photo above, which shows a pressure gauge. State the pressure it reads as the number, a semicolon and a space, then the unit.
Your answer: 10; psi
